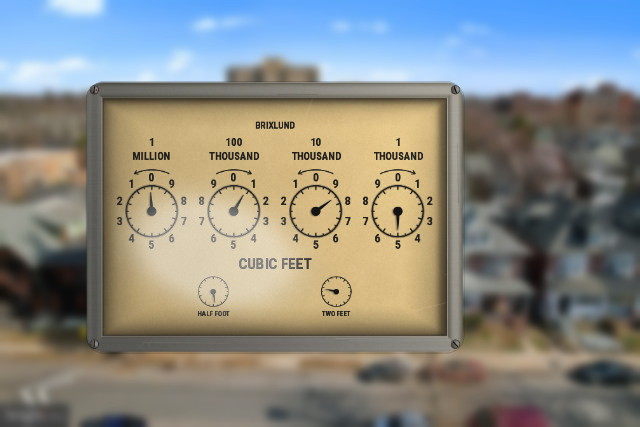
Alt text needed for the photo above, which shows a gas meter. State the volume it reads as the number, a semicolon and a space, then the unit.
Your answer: 8500; ft³
